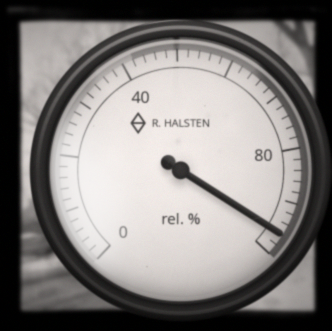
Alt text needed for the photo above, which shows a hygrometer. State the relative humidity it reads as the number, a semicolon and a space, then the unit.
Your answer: 96; %
